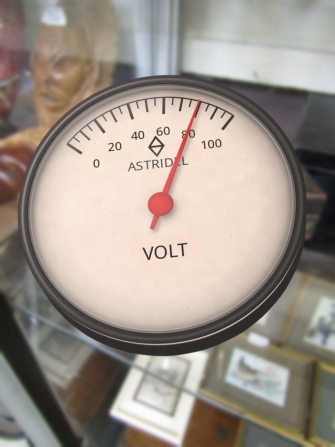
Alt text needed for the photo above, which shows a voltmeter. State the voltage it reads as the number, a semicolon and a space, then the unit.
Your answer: 80; V
